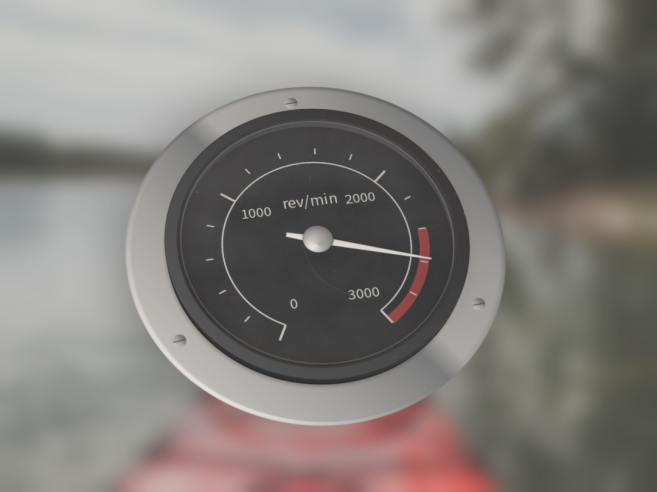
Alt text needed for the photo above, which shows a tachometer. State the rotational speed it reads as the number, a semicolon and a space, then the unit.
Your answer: 2600; rpm
